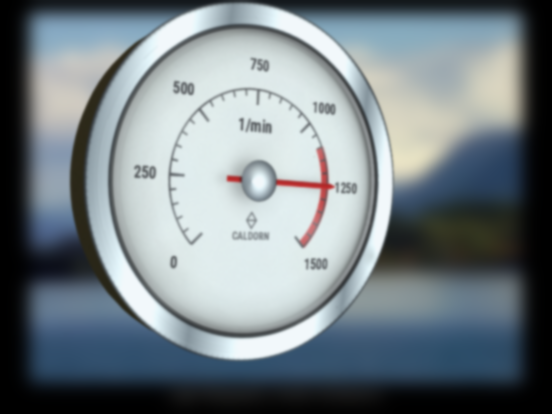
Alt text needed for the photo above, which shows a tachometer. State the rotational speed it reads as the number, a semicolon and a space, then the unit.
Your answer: 1250; rpm
